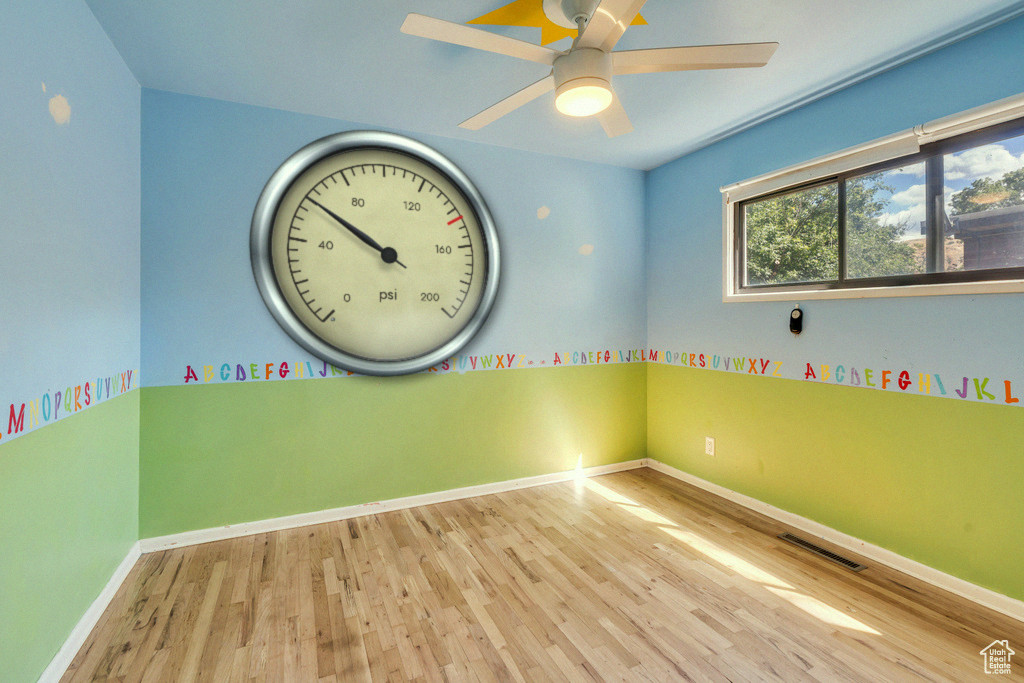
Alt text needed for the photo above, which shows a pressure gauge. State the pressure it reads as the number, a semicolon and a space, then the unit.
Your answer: 60; psi
